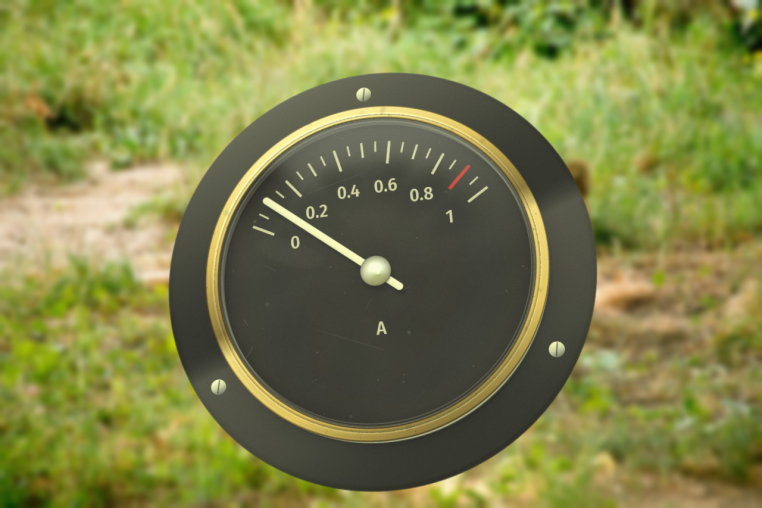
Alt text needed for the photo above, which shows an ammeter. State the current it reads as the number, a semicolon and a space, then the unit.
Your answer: 0.1; A
